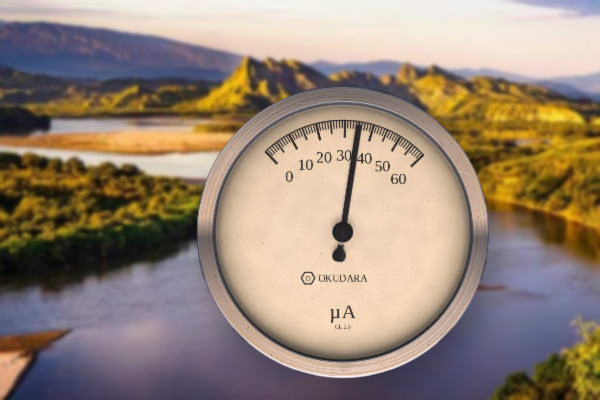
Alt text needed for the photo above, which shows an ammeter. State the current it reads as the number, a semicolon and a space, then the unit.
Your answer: 35; µA
